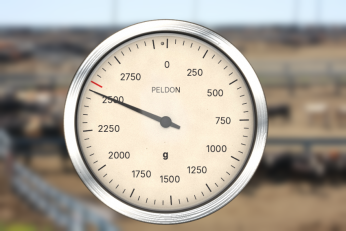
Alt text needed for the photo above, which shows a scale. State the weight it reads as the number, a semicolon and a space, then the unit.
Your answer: 2500; g
